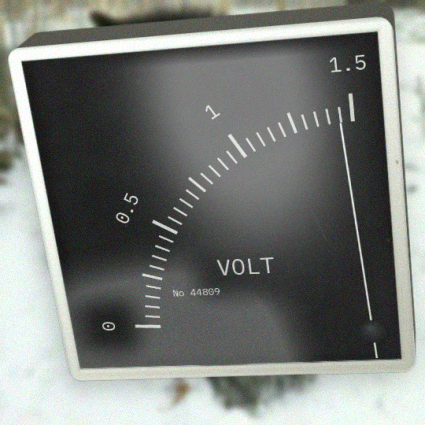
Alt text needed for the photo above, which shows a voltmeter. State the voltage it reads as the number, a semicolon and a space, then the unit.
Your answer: 1.45; V
